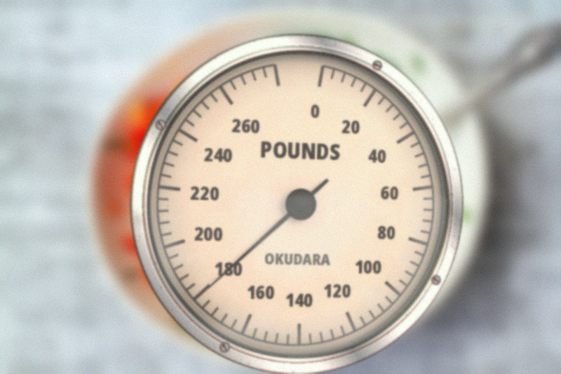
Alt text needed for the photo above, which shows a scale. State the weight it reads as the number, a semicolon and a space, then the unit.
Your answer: 180; lb
